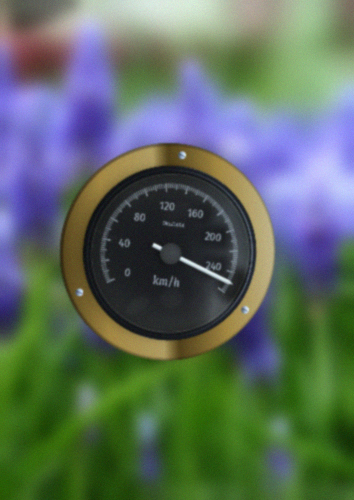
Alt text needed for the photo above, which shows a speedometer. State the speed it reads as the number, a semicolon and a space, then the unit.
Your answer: 250; km/h
